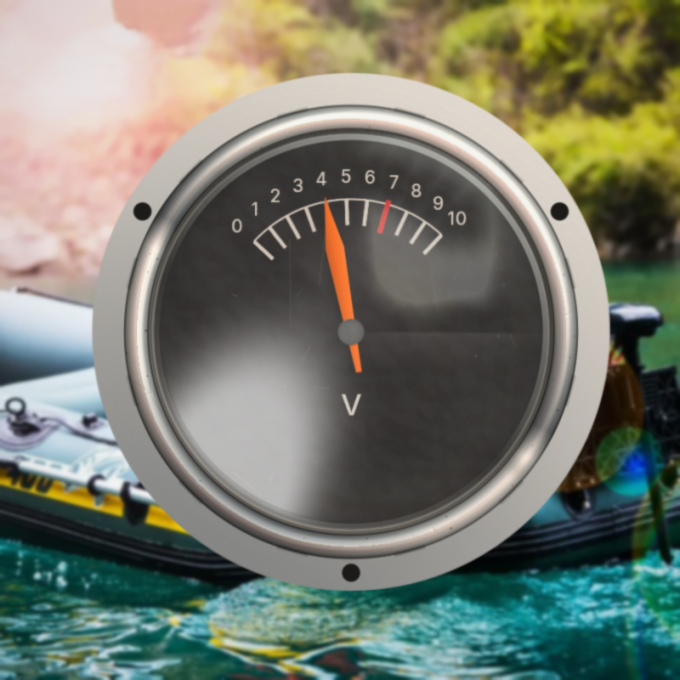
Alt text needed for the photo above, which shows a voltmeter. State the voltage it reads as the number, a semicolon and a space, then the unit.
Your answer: 4; V
